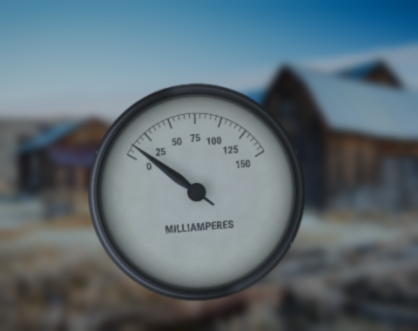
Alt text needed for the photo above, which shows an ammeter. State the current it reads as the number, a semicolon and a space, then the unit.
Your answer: 10; mA
